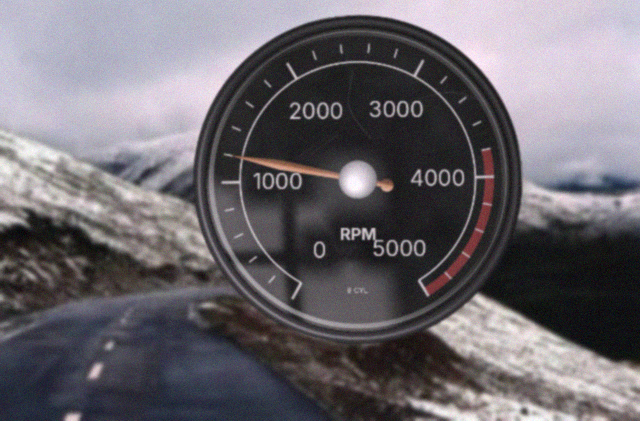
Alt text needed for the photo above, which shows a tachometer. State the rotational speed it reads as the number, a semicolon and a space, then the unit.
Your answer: 1200; rpm
